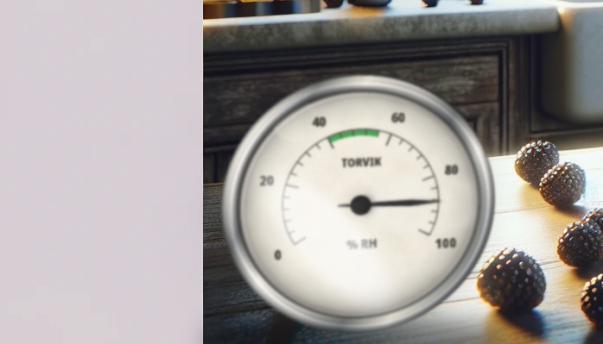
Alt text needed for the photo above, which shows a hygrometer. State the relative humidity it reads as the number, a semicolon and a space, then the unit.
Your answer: 88; %
